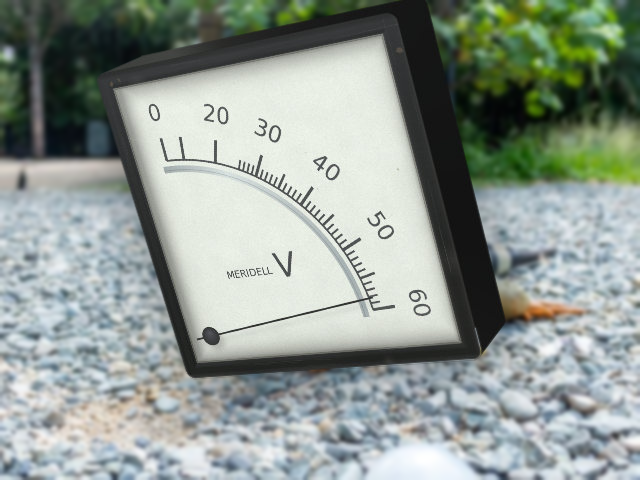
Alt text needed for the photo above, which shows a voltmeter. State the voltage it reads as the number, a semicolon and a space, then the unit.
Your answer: 58; V
